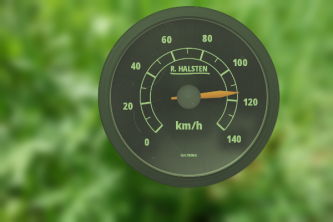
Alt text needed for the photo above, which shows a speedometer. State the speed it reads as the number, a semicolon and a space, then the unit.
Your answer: 115; km/h
